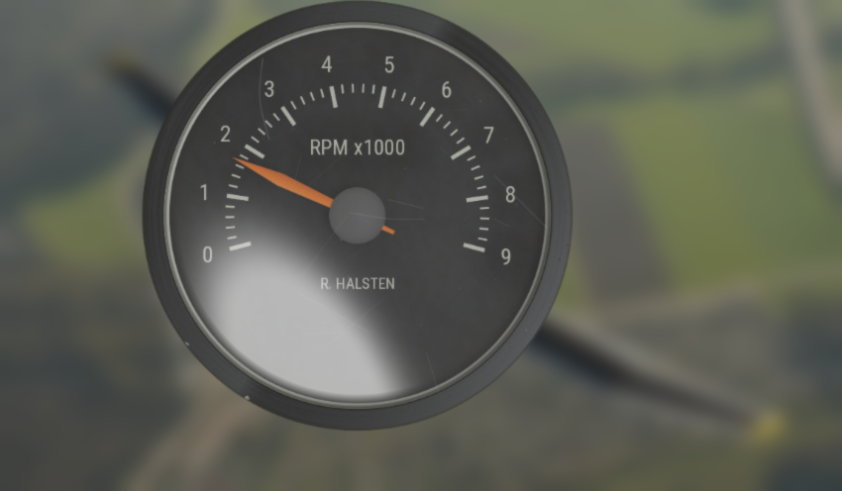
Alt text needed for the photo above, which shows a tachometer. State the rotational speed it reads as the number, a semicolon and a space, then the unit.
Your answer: 1700; rpm
